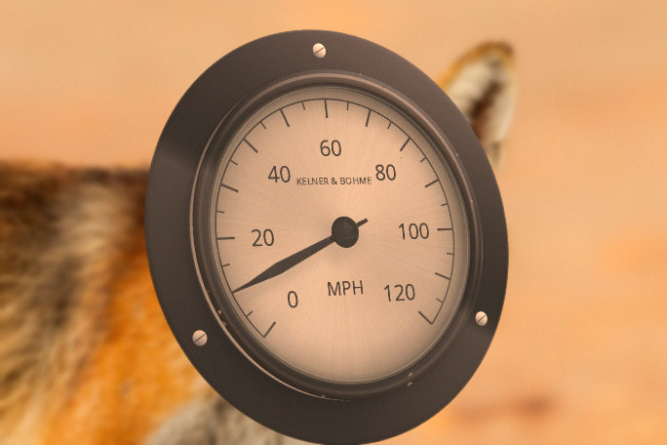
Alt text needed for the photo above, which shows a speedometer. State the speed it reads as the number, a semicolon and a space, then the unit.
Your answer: 10; mph
